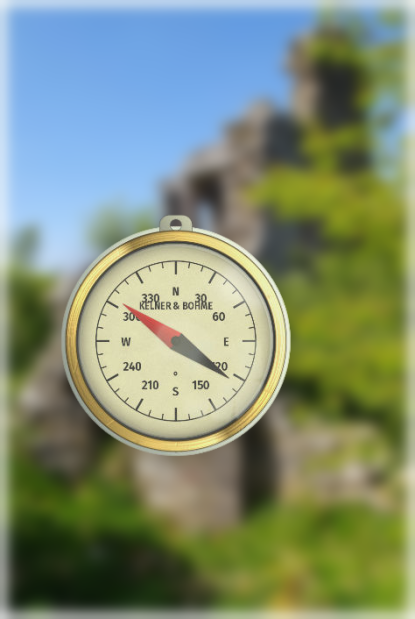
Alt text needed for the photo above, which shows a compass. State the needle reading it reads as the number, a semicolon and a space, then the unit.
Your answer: 305; °
